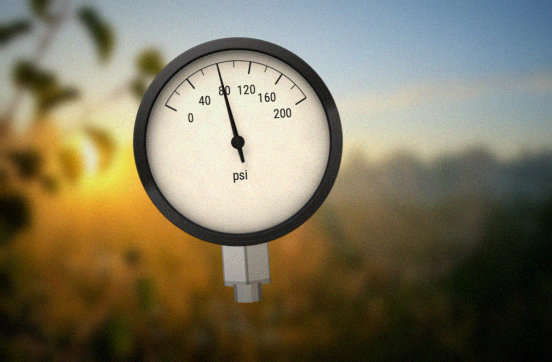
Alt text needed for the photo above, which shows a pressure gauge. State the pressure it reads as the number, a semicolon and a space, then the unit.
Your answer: 80; psi
